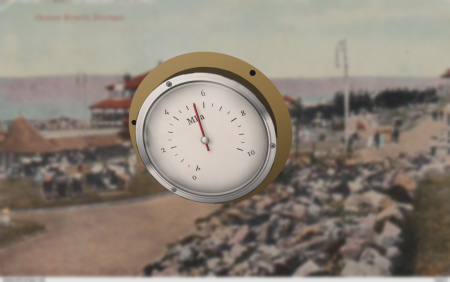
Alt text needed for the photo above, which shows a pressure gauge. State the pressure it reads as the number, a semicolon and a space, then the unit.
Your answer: 5.5; MPa
